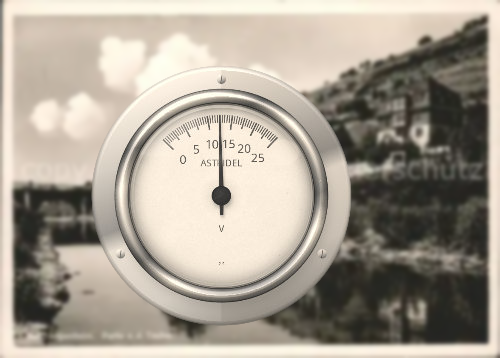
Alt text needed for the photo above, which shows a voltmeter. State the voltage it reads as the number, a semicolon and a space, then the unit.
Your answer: 12.5; V
